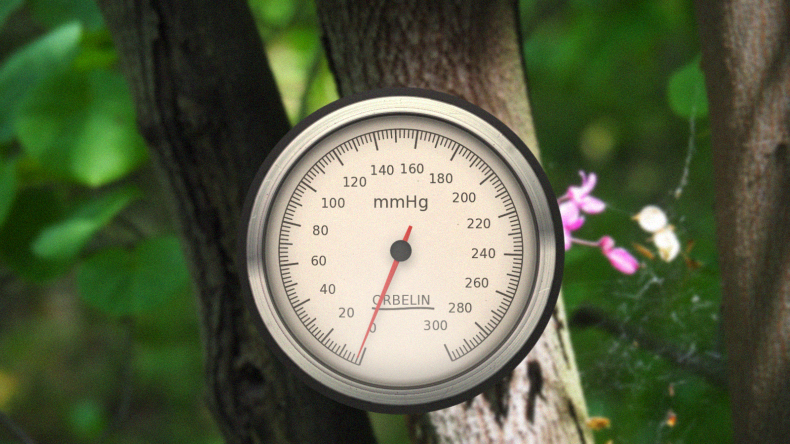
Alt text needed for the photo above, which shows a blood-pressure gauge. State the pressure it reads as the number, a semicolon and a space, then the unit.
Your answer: 2; mmHg
